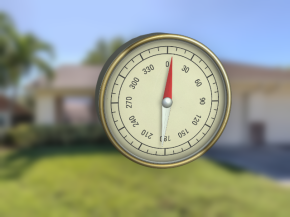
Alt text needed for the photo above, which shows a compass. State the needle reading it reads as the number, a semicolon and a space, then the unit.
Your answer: 5; °
